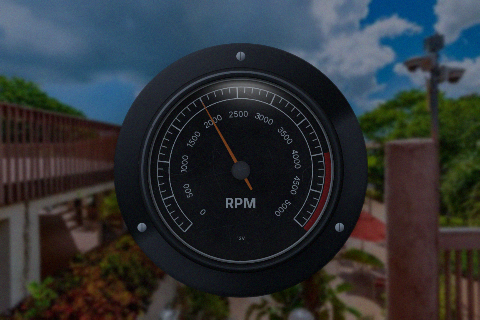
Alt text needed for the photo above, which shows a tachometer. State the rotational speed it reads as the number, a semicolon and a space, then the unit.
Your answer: 2000; rpm
